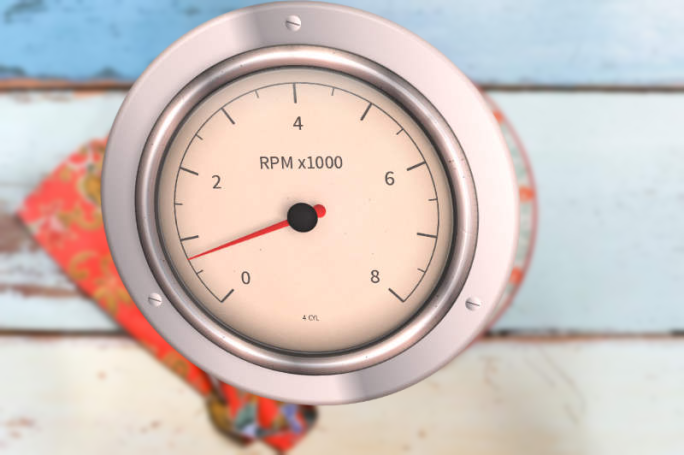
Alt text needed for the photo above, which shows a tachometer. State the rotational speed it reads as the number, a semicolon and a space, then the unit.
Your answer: 750; rpm
